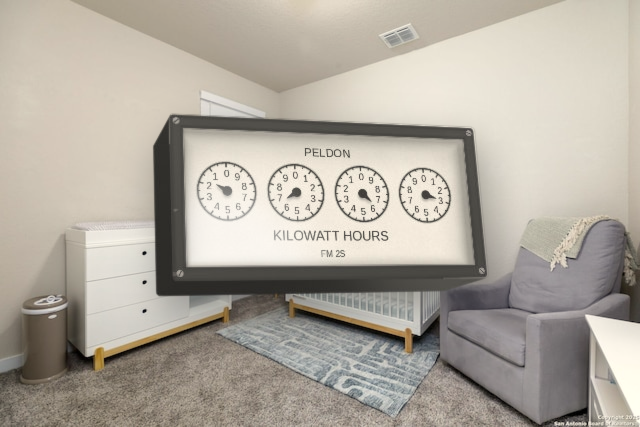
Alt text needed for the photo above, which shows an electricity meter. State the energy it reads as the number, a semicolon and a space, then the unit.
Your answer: 1663; kWh
